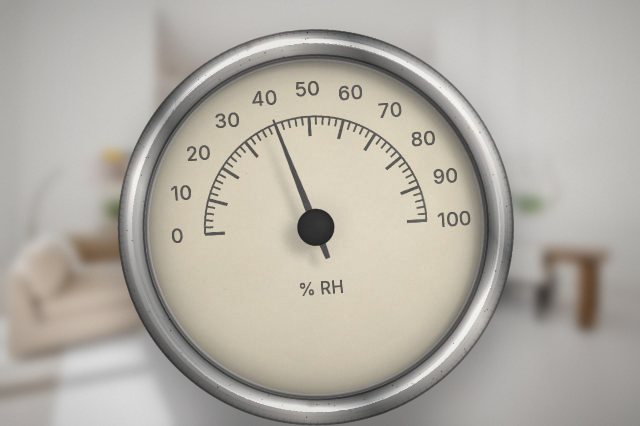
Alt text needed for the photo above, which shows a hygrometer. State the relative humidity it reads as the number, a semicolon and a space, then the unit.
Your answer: 40; %
